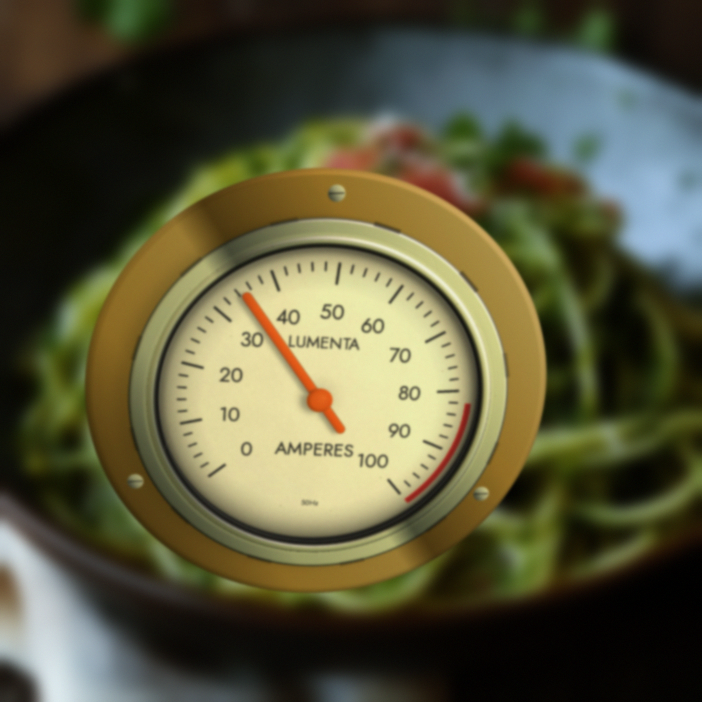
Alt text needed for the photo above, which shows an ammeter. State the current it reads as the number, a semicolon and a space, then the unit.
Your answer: 35; A
